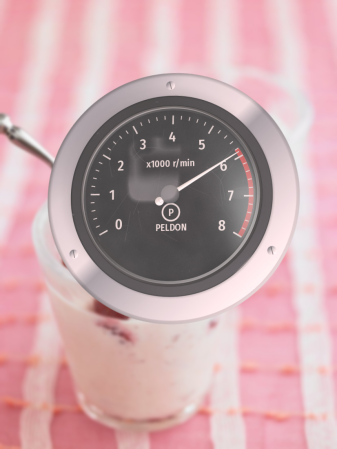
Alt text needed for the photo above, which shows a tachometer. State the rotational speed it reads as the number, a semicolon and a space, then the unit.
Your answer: 5900; rpm
